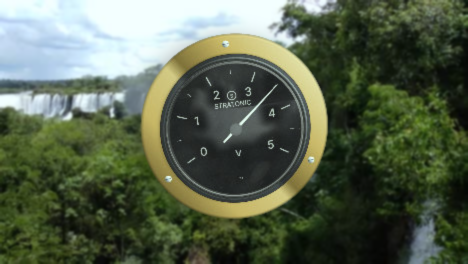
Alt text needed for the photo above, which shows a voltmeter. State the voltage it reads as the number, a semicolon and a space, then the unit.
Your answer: 3.5; V
